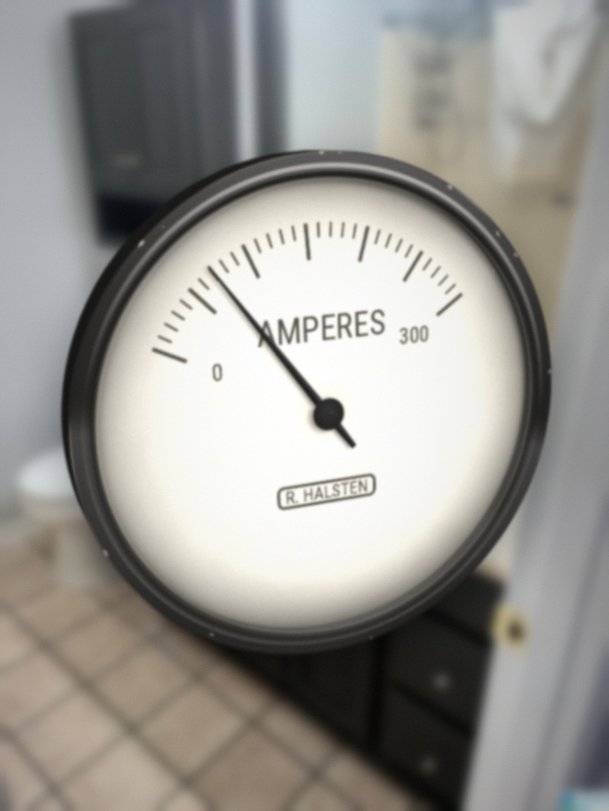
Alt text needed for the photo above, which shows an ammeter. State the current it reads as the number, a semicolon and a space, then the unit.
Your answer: 70; A
